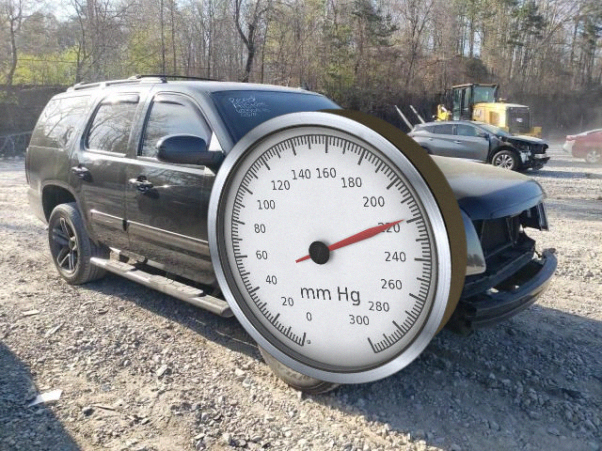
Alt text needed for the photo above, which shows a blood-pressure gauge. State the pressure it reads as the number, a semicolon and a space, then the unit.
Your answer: 218; mmHg
